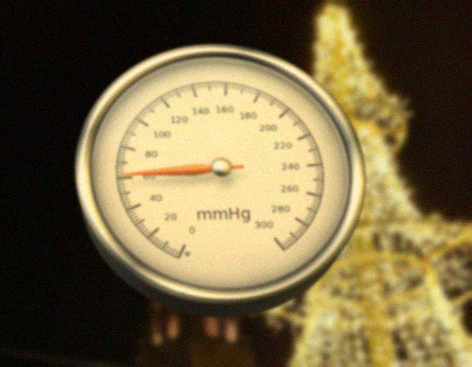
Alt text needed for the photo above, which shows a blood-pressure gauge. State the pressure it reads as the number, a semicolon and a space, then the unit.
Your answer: 60; mmHg
